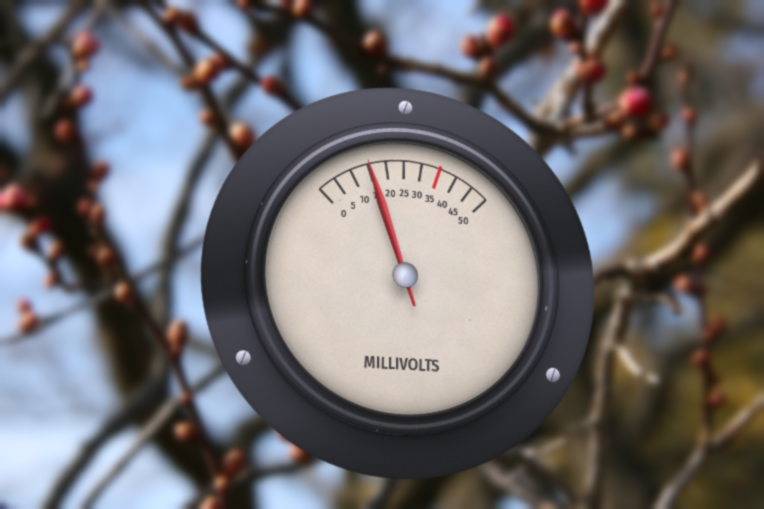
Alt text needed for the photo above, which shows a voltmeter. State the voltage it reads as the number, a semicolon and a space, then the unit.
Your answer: 15; mV
